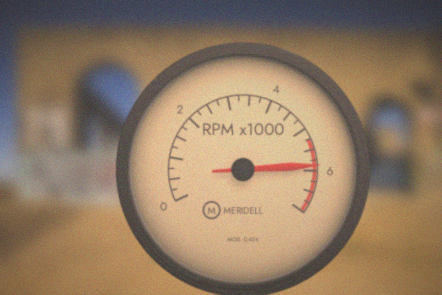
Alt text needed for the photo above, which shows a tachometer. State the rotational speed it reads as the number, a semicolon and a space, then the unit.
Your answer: 5875; rpm
